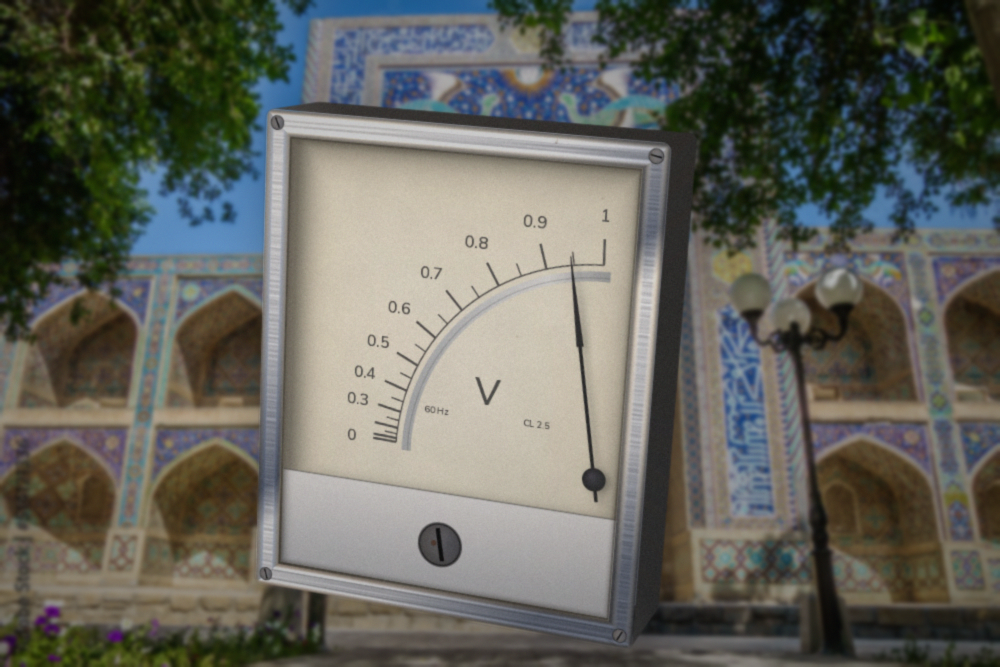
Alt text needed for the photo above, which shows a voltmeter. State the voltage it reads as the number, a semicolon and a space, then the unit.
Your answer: 0.95; V
